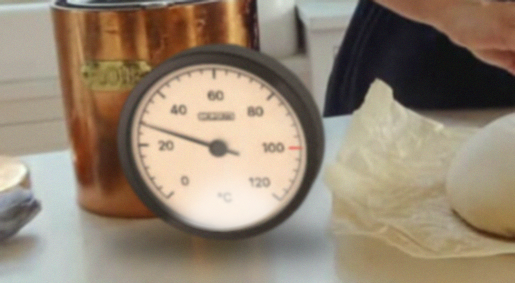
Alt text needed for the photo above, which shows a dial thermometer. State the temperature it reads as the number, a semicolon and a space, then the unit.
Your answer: 28; °C
